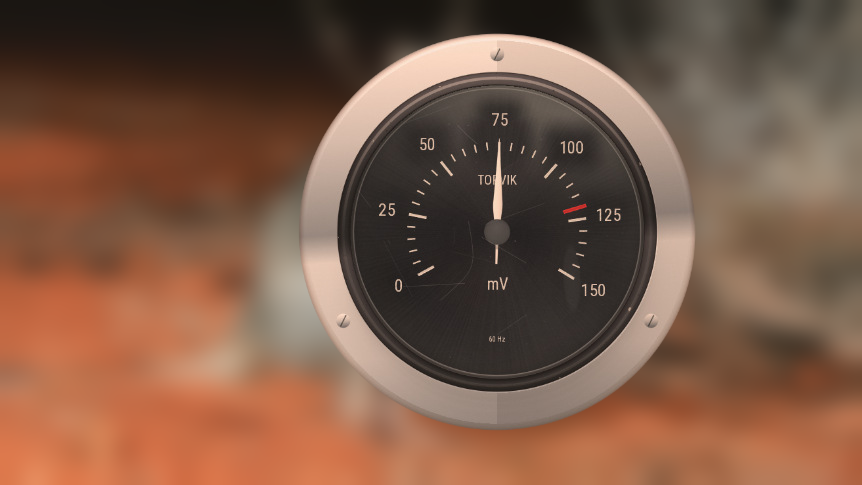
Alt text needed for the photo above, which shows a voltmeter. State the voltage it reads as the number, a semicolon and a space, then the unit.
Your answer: 75; mV
